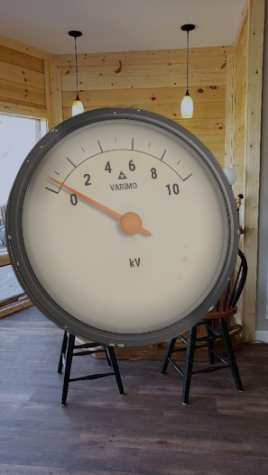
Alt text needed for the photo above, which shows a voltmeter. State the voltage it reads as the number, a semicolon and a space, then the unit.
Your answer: 0.5; kV
